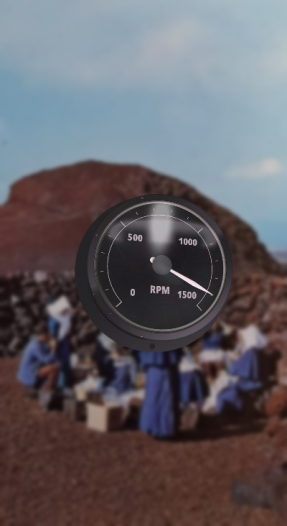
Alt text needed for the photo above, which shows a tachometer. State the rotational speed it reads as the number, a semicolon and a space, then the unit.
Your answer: 1400; rpm
